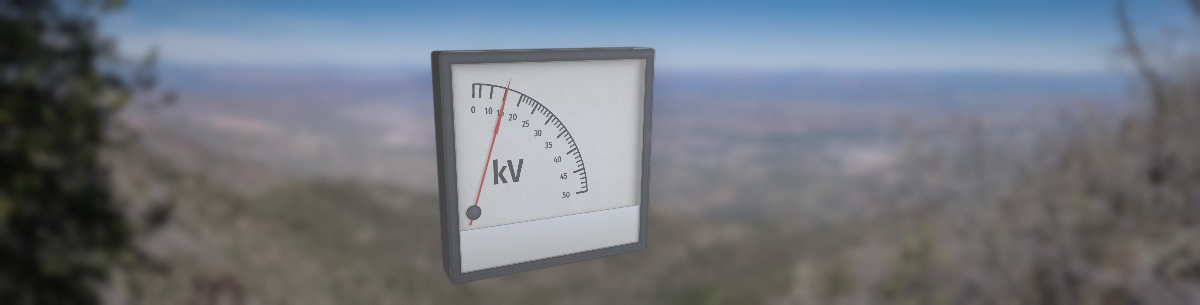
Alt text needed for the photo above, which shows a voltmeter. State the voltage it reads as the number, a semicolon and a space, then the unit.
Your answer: 15; kV
